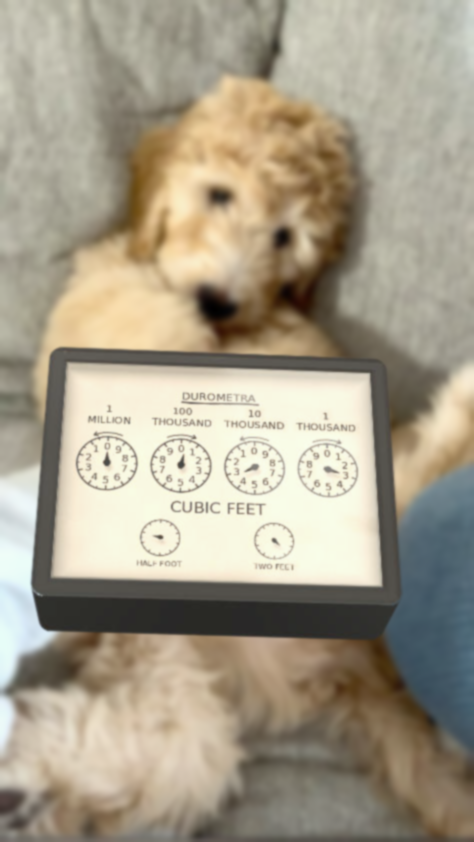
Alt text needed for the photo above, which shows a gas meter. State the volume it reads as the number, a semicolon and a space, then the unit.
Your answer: 3300; ft³
